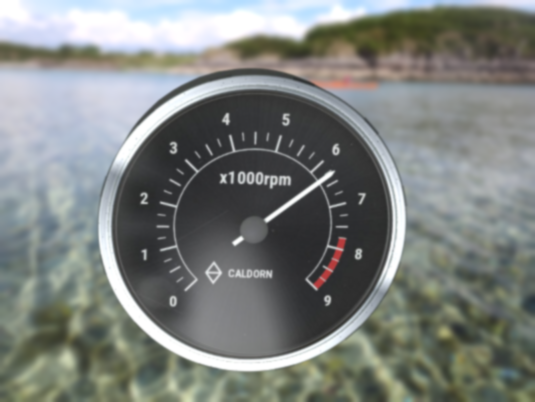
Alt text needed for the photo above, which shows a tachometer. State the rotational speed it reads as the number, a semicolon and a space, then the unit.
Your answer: 6250; rpm
